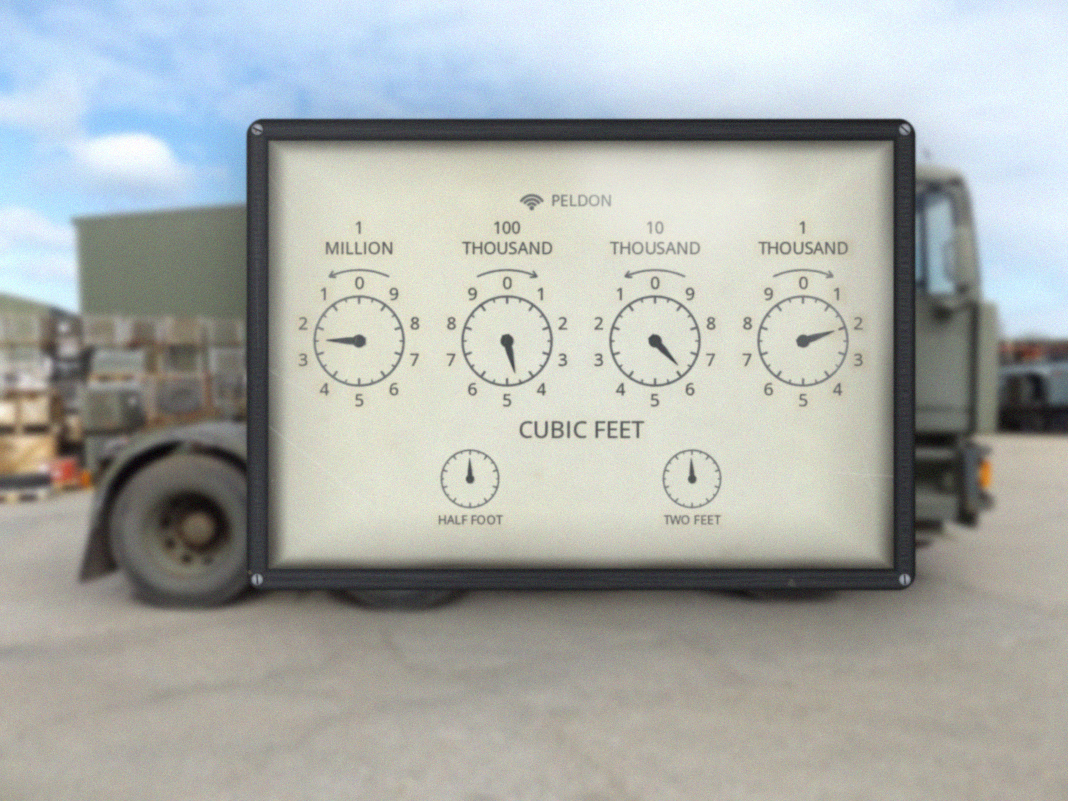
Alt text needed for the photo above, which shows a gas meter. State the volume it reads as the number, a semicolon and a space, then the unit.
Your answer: 246200; ft³
